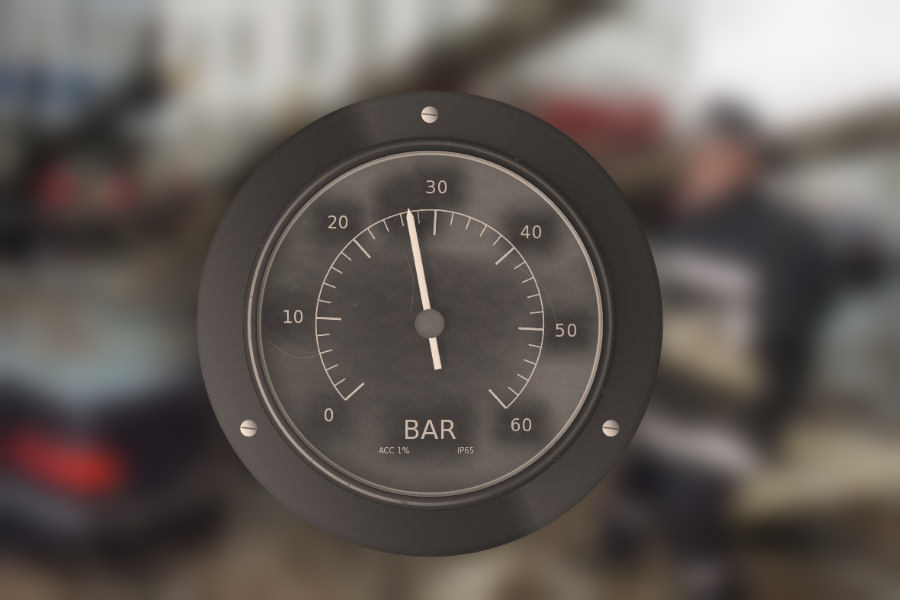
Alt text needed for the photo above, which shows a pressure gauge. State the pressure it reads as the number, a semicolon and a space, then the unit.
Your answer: 27; bar
